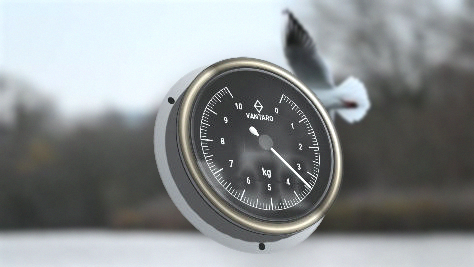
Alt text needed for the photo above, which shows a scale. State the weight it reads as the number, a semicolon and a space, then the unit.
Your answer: 3.5; kg
